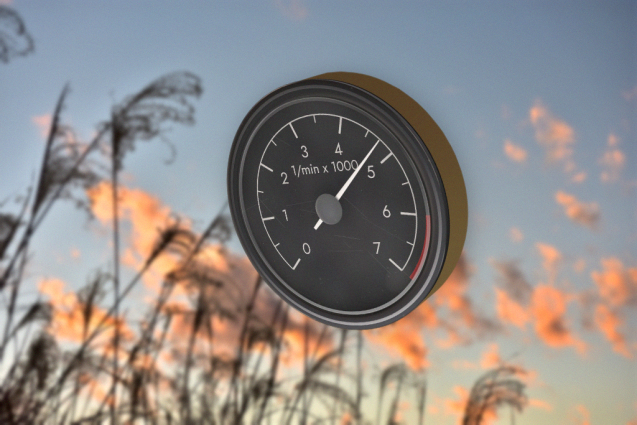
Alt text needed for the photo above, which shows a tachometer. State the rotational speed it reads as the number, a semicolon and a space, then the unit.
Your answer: 4750; rpm
